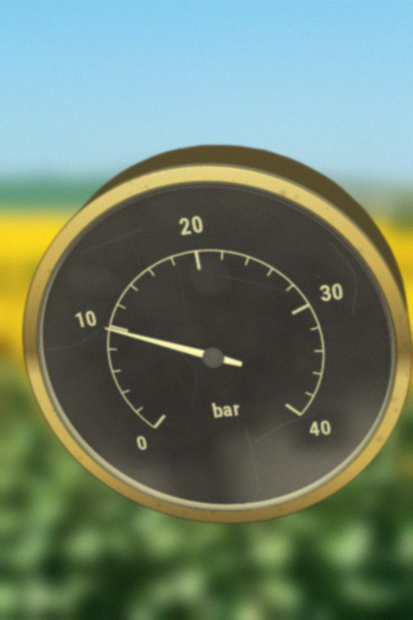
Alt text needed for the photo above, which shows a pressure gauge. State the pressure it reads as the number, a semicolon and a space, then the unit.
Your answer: 10; bar
